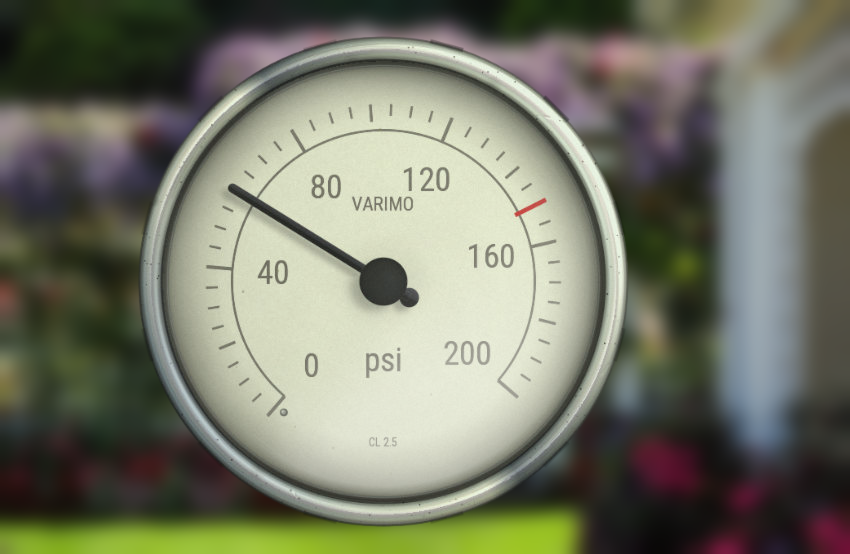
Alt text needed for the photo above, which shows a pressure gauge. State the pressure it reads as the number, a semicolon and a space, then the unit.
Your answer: 60; psi
